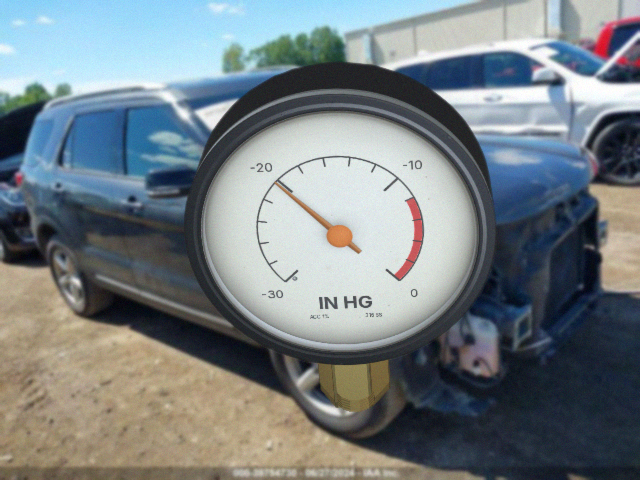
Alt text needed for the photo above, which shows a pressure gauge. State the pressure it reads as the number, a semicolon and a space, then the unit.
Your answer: -20; inHg
